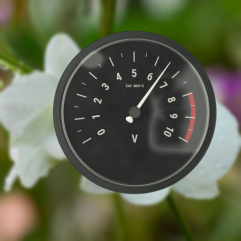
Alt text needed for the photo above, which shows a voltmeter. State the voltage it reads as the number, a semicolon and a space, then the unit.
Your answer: 6.5; V
